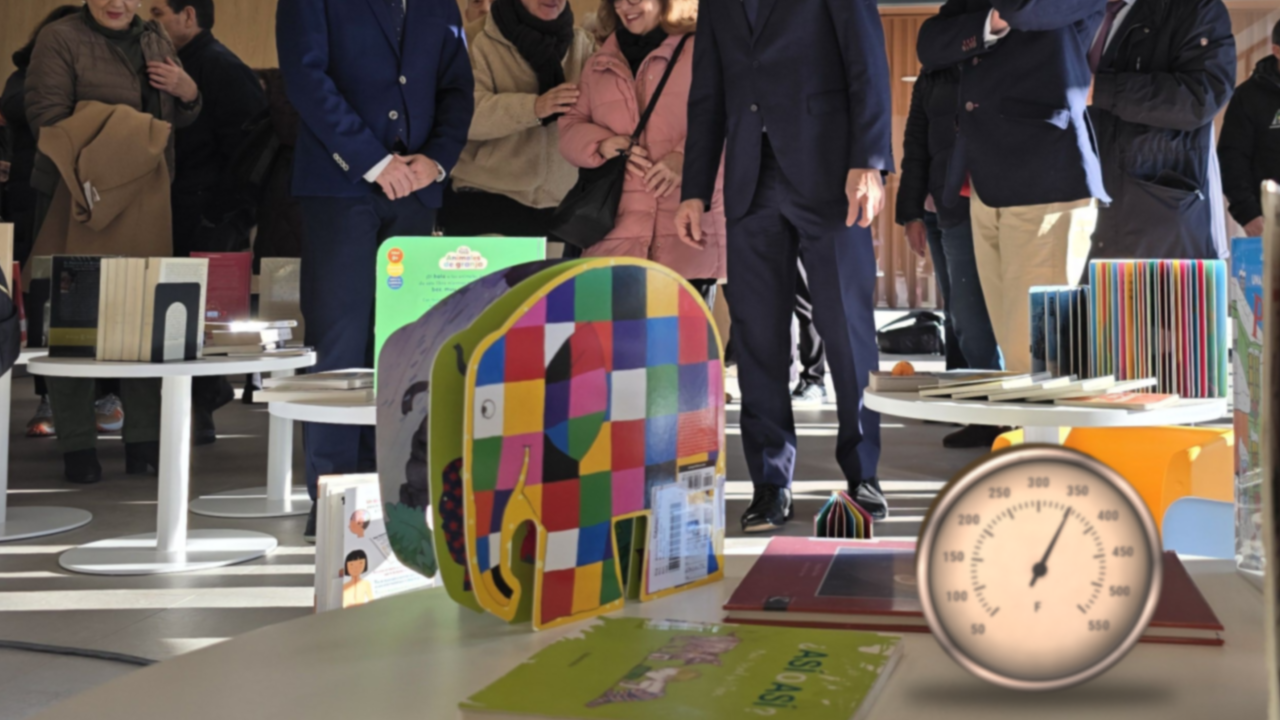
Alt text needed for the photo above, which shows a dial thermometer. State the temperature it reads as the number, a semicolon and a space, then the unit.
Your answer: 350; °F
